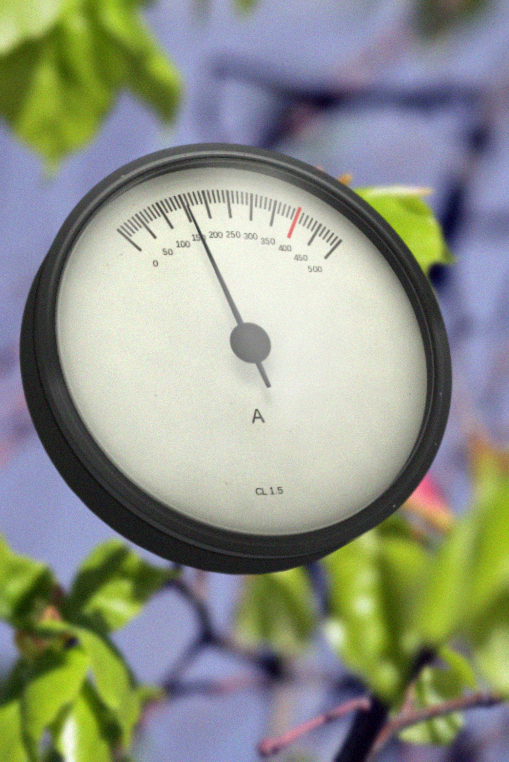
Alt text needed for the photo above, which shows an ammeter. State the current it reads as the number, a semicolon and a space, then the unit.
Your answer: 150; A
